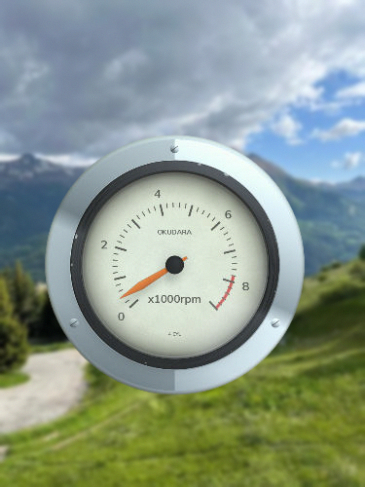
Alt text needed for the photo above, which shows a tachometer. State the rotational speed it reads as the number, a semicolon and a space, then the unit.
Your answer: 400; rpm
